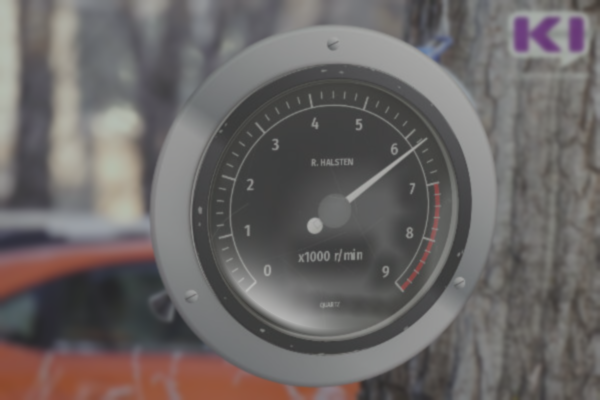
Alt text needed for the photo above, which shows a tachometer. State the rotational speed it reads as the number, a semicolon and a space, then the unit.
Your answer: 6200; rpm
